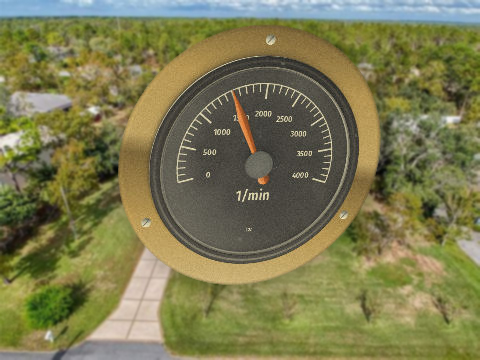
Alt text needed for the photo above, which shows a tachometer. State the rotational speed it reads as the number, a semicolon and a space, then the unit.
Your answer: 1500; rpm
